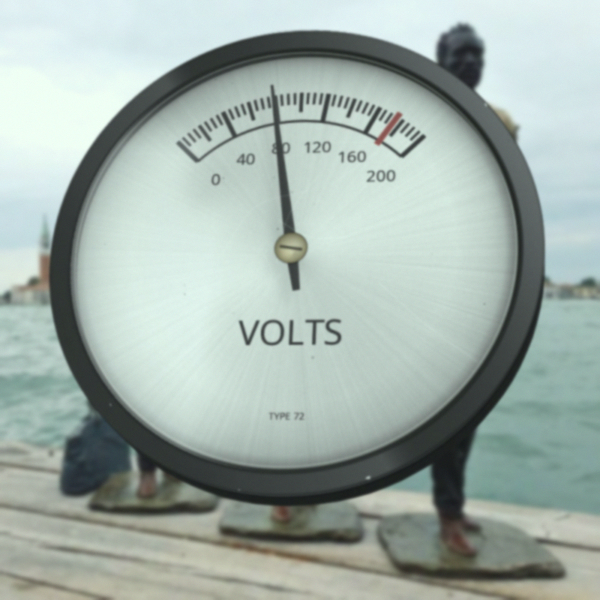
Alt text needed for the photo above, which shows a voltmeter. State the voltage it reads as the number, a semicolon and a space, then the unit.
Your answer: 80; V
